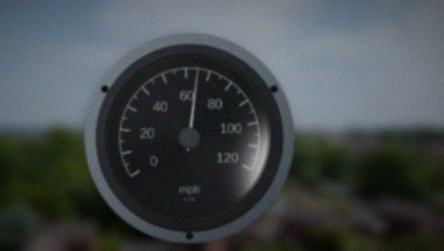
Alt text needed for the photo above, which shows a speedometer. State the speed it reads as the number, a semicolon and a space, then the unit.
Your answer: 65; mph
